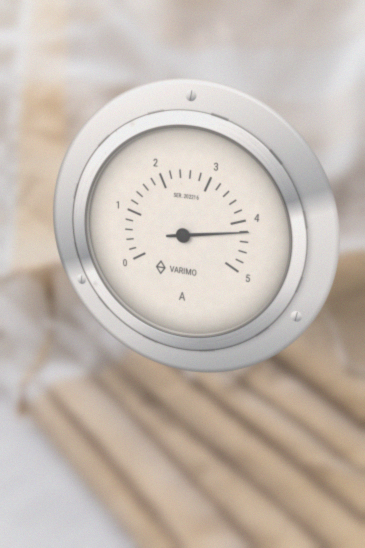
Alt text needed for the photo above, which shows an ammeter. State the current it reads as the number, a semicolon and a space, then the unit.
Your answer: 4.2; A
